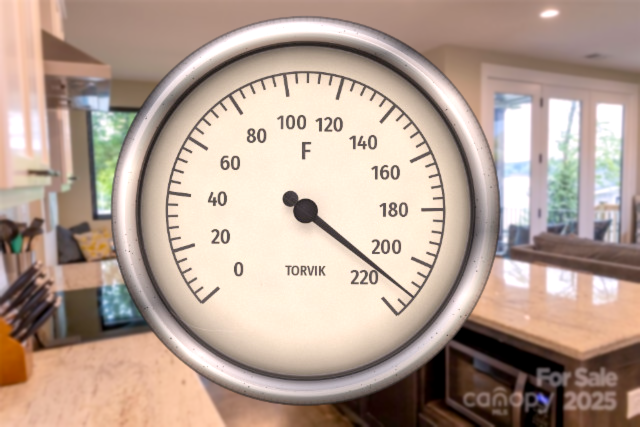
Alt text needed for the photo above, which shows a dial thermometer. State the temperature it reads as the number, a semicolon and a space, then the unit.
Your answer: 212; °F
